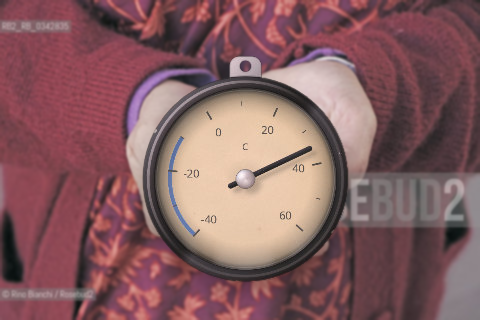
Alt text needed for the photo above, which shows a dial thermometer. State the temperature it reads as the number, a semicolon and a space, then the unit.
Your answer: 35; °C
